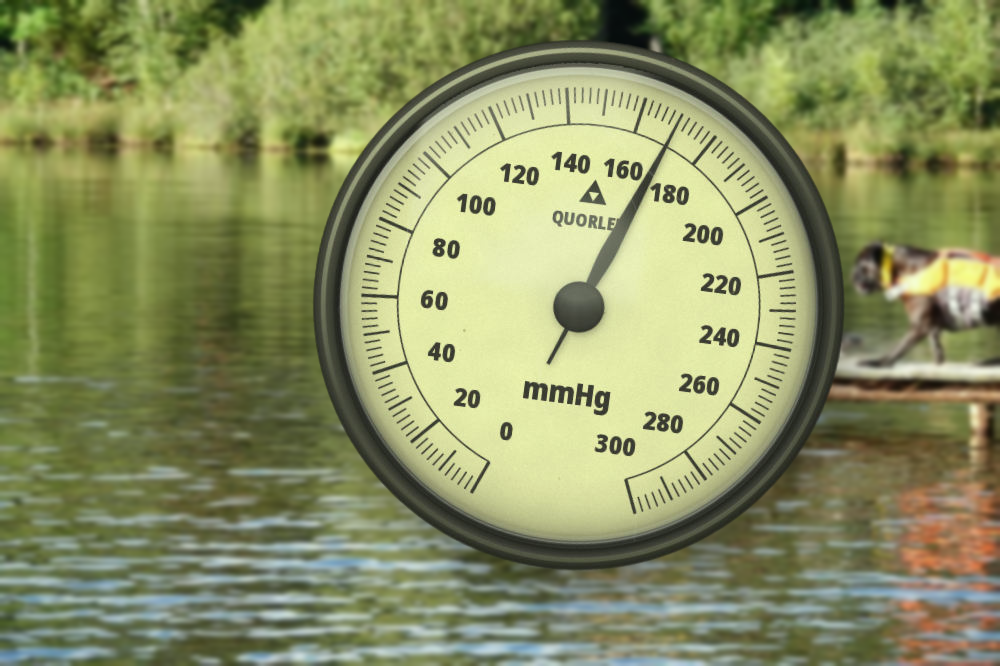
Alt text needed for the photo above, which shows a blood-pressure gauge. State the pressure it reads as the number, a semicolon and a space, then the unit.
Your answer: 170; mmHg
